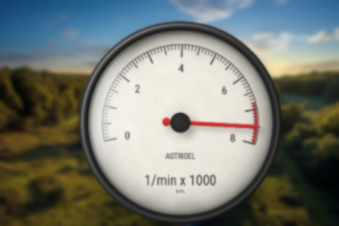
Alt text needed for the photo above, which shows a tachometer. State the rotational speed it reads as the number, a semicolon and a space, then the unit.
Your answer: 7500; rpm
